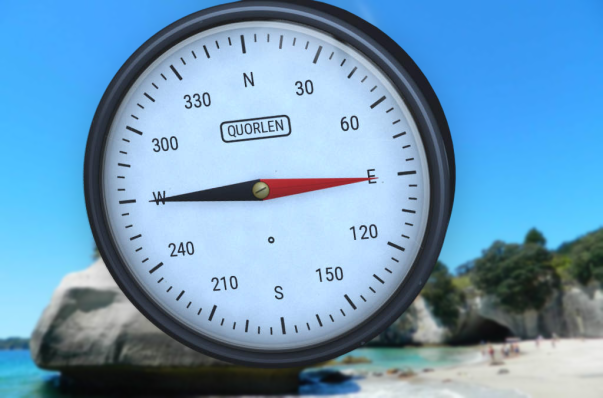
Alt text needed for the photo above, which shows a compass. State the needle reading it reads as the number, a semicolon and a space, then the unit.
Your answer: 90; °
